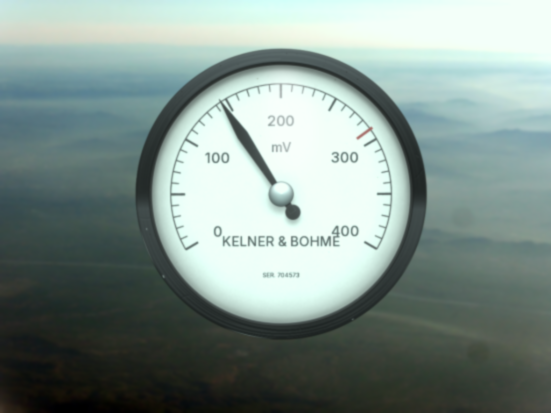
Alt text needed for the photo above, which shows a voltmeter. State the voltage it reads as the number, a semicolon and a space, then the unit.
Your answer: 145; mV
